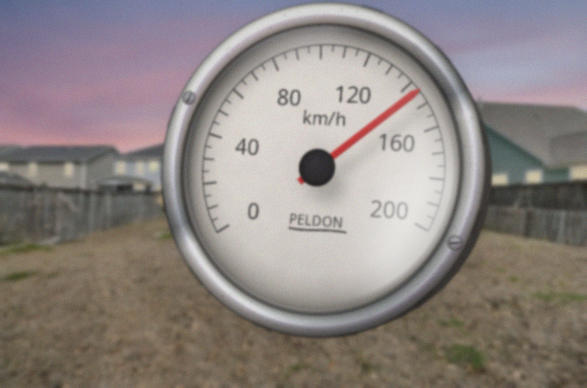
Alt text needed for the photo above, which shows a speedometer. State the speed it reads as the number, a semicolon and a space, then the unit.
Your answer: 145; km/h
